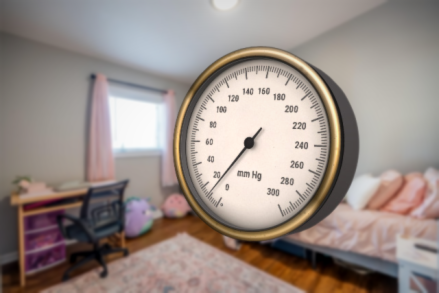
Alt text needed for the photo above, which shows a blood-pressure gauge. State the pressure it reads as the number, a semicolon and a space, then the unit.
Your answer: 10; mmHg
